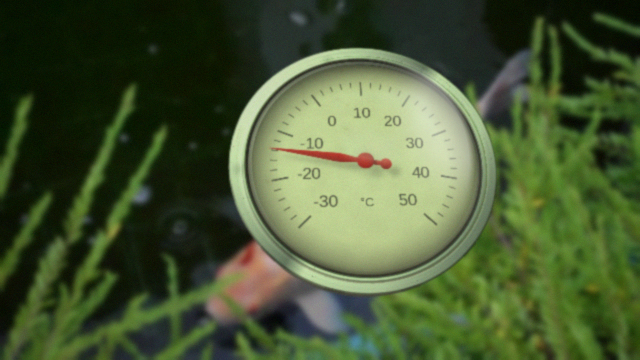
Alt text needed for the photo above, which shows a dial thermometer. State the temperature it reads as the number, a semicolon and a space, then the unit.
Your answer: -14; °C
